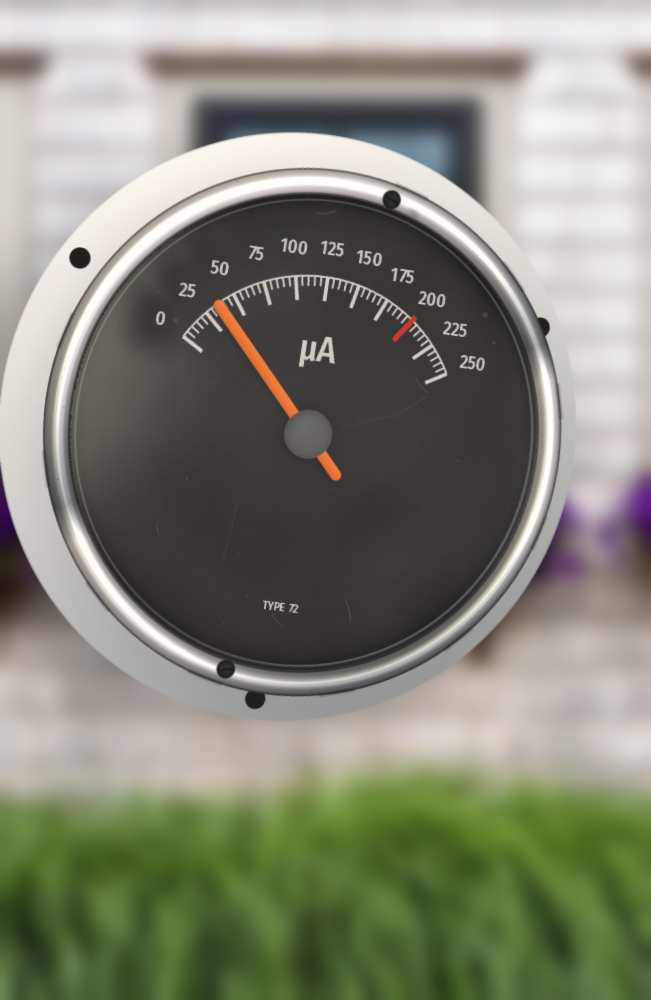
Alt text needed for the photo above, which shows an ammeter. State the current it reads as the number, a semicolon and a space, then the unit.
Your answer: 35; µA
